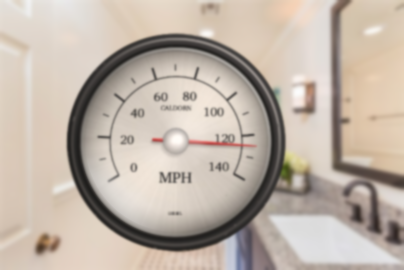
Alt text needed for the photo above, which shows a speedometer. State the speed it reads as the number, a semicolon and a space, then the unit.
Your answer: 125; mph
